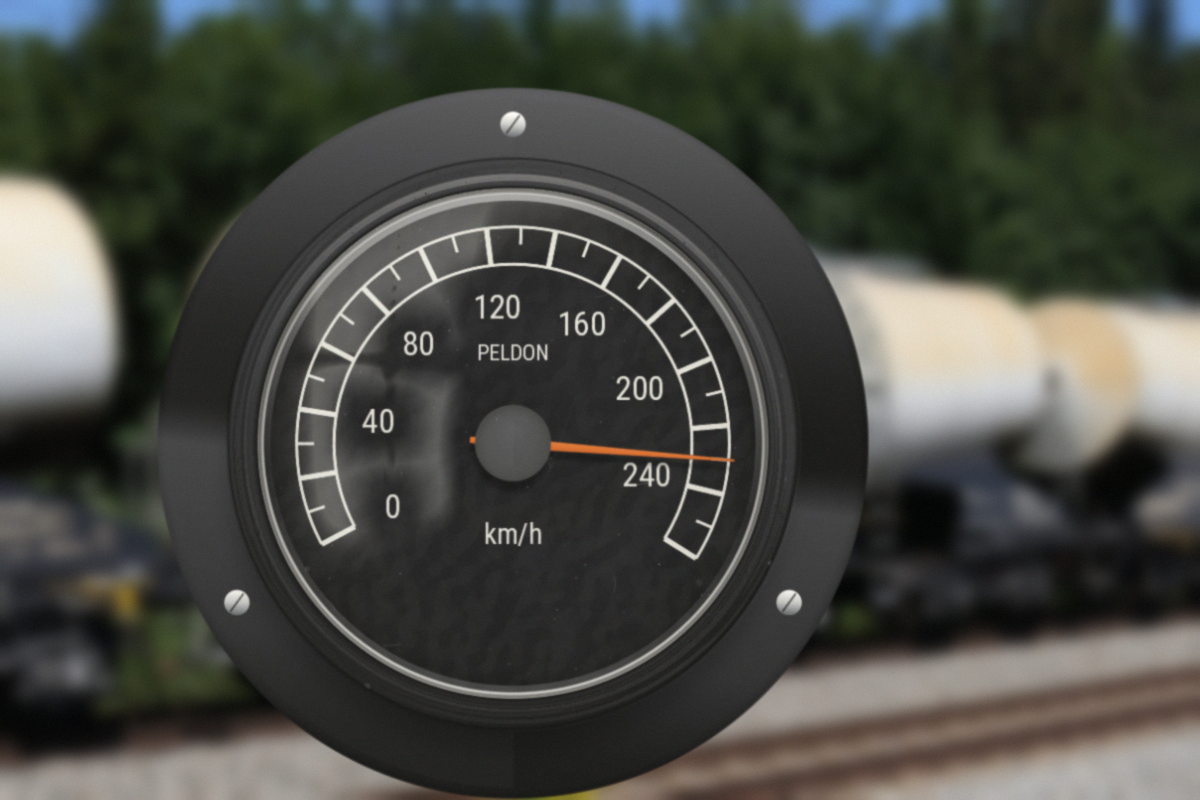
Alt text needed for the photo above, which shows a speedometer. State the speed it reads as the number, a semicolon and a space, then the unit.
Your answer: 230; km/h
